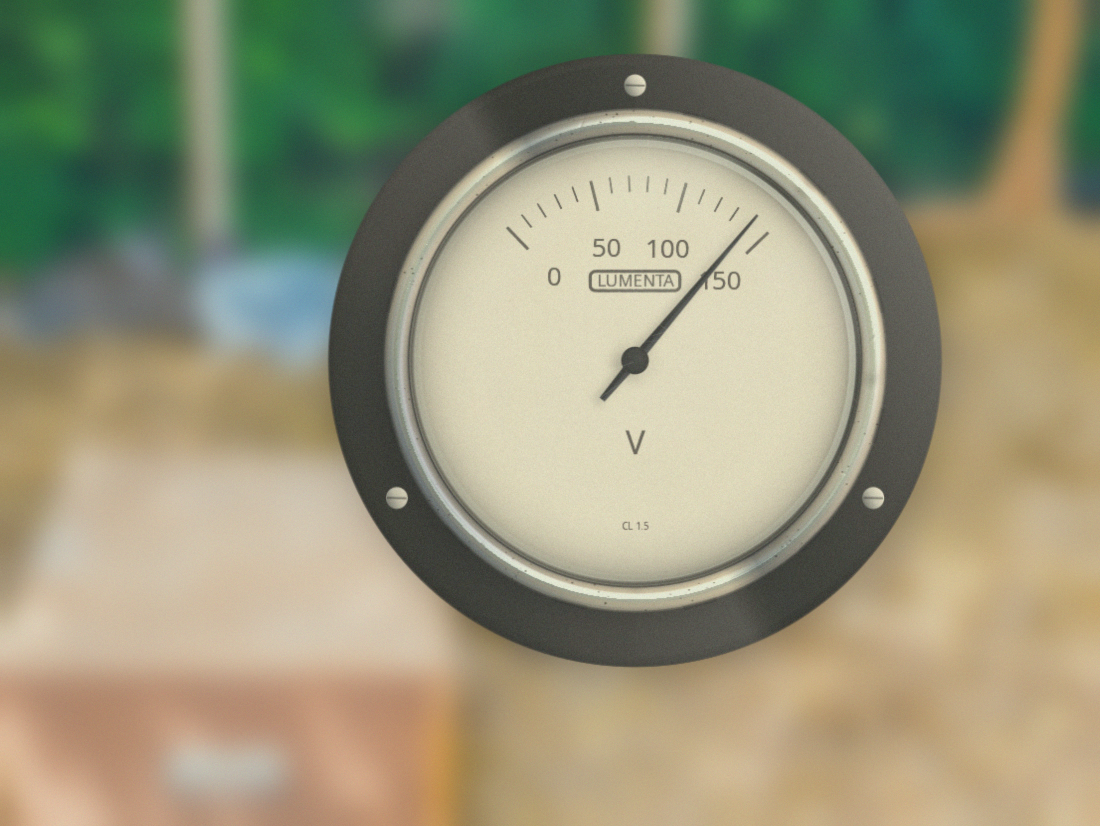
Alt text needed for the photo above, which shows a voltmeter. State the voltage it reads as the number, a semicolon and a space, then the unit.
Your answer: 140; V
